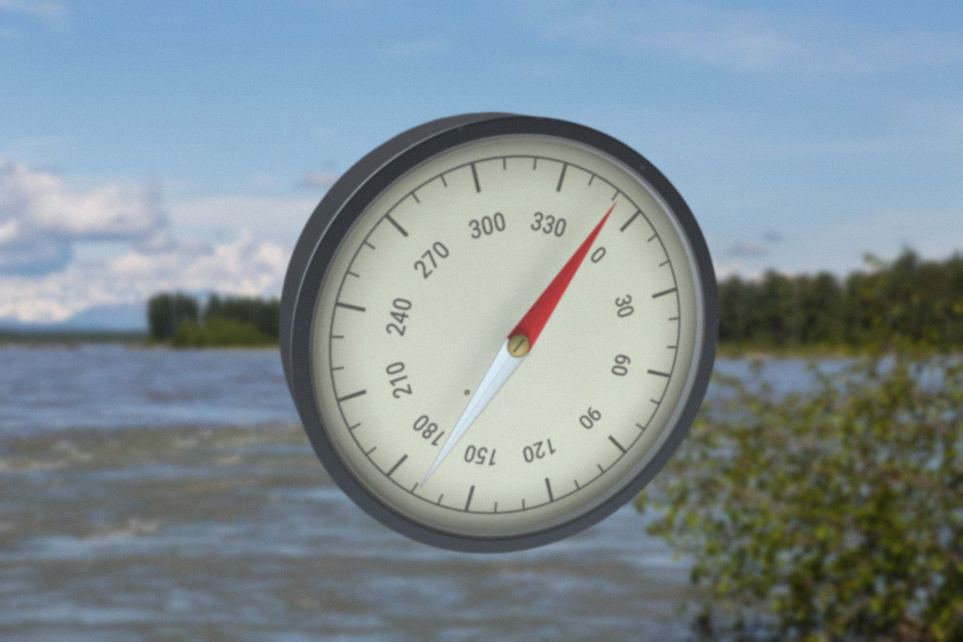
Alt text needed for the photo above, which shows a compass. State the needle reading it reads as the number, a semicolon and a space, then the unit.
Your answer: 350; °
